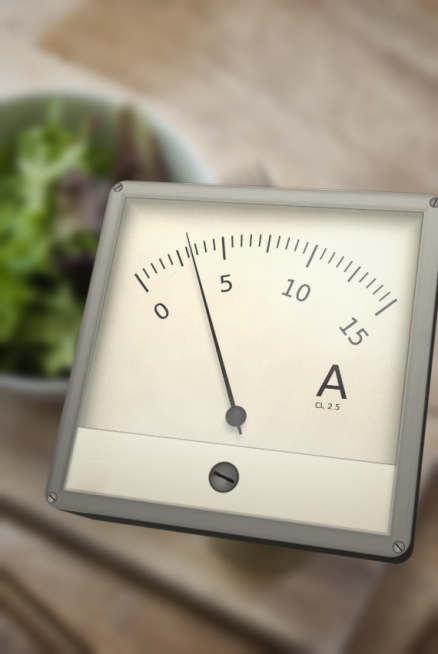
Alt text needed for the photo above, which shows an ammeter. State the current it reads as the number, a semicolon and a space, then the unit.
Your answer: 3.25; A
